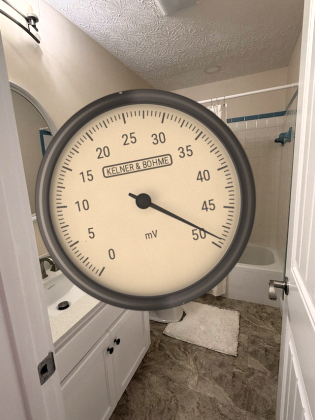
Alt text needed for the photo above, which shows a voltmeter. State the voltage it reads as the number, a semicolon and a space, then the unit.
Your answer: 49; mV
